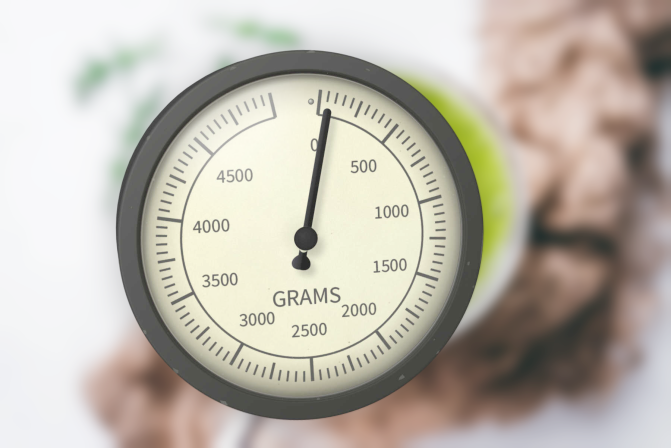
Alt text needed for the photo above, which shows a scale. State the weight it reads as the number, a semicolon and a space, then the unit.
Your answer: 50; g
